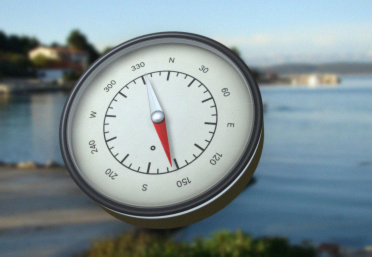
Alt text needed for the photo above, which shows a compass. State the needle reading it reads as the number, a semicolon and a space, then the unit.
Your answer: 155; °
